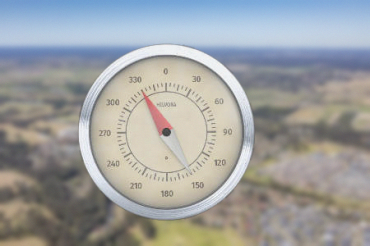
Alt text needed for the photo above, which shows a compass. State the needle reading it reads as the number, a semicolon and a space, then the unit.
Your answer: 330; °
